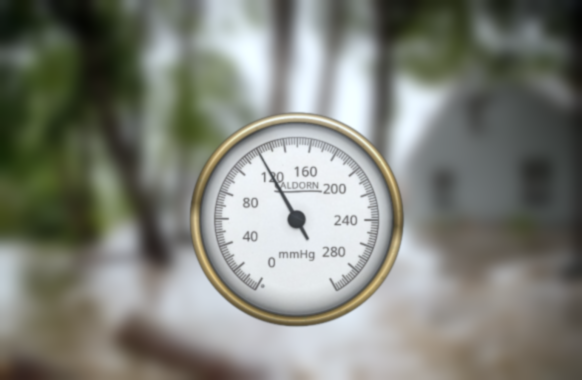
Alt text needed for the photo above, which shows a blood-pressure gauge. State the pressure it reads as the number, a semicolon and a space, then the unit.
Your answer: 120; mmHg
